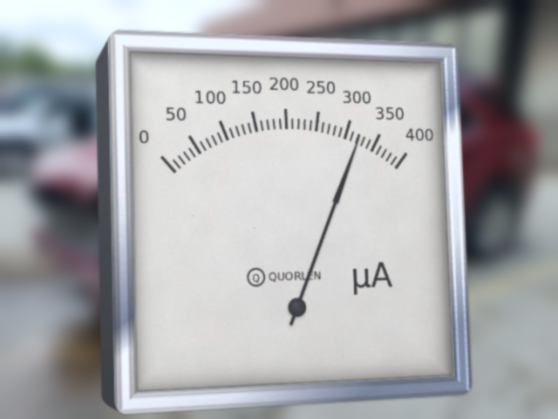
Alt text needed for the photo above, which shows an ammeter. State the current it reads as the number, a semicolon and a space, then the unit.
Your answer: 320; µA
